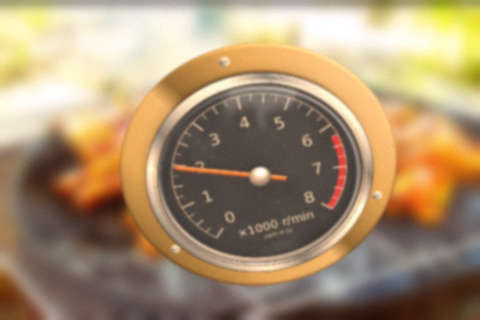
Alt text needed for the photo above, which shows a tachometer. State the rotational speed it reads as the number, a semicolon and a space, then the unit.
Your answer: 2000; rpm
